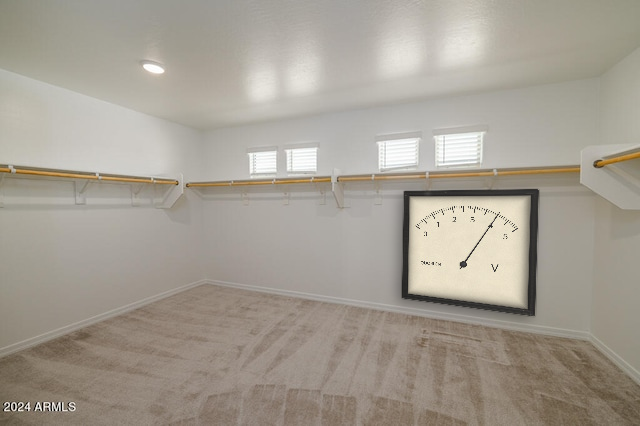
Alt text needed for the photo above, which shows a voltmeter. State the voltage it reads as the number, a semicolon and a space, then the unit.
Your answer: 4; V
